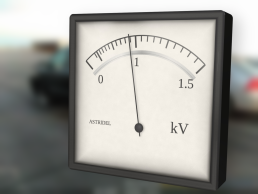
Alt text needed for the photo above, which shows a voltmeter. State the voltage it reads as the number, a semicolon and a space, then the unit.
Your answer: 0.95; kV
